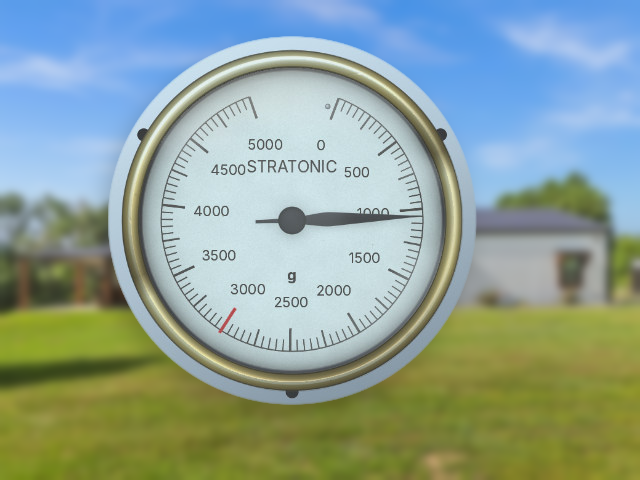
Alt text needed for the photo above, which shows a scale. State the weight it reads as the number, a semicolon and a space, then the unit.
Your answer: 1050; g
